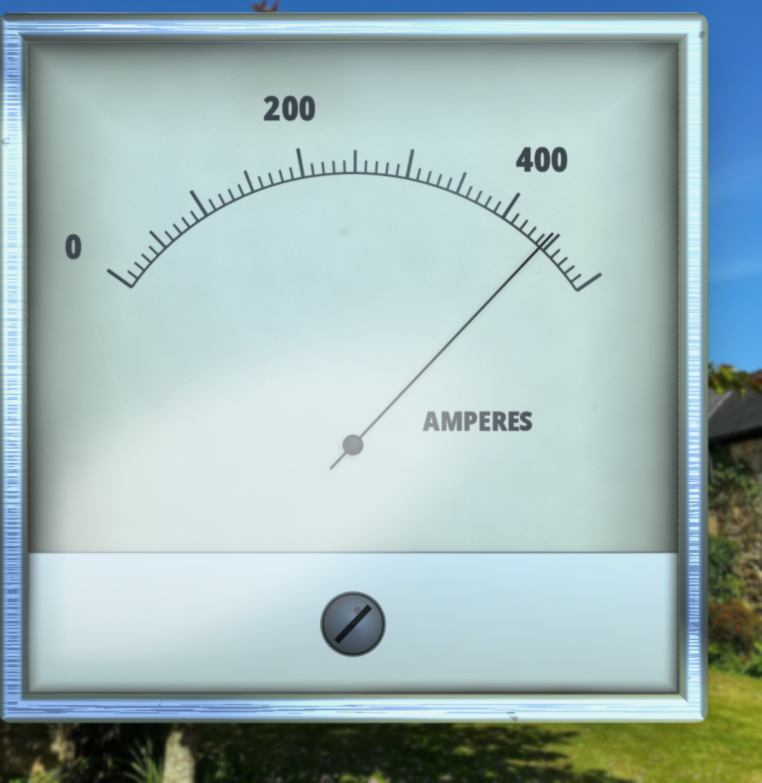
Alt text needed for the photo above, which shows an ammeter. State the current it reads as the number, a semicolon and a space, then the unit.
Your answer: 445; A
